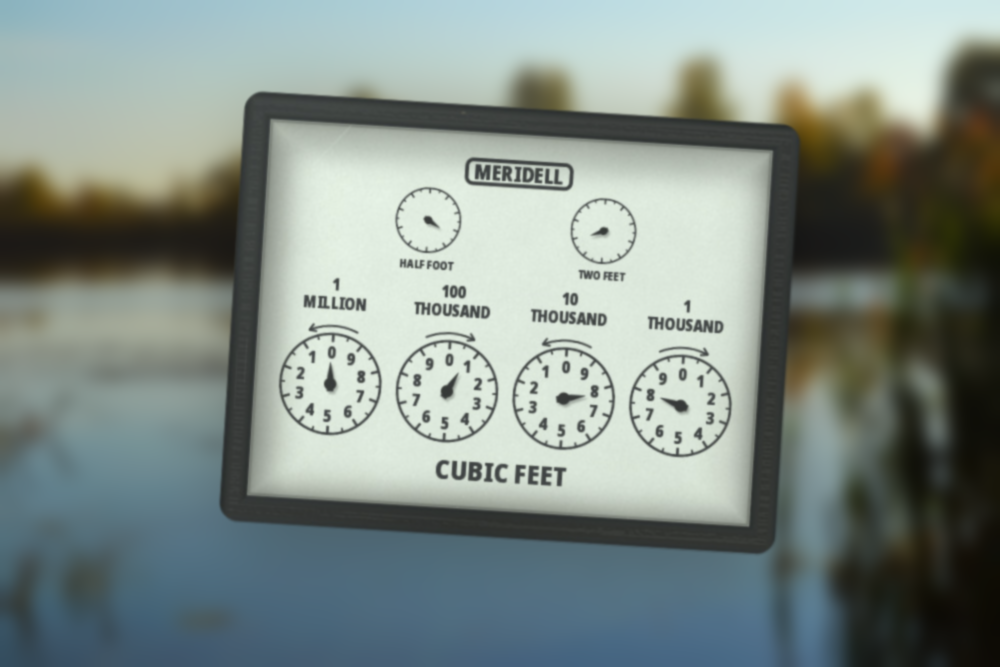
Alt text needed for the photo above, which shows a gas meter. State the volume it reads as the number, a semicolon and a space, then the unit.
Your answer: 7800; ft³
